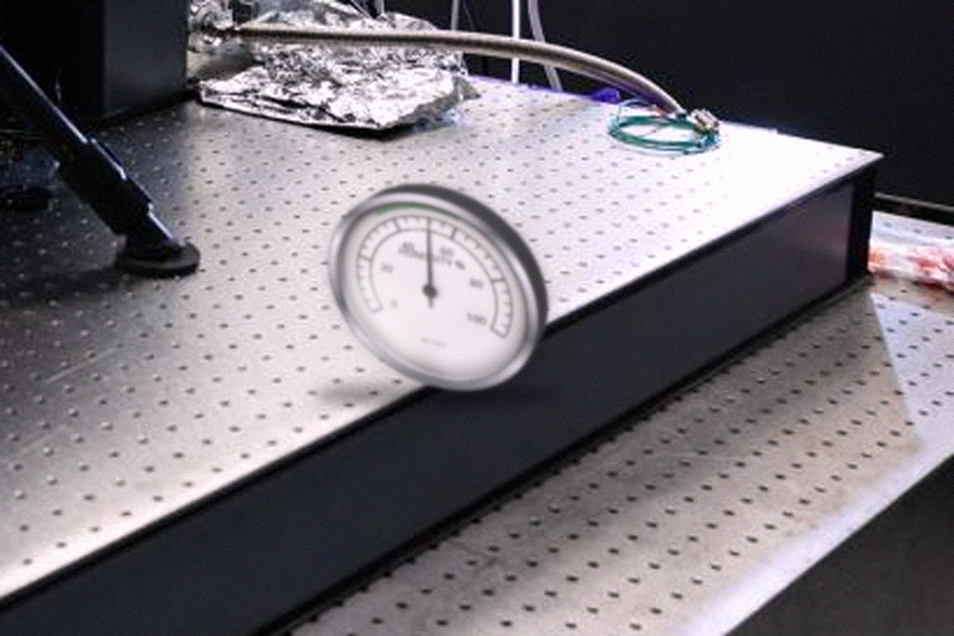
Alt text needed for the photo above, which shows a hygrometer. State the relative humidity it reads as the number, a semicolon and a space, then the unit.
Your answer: 52; %
